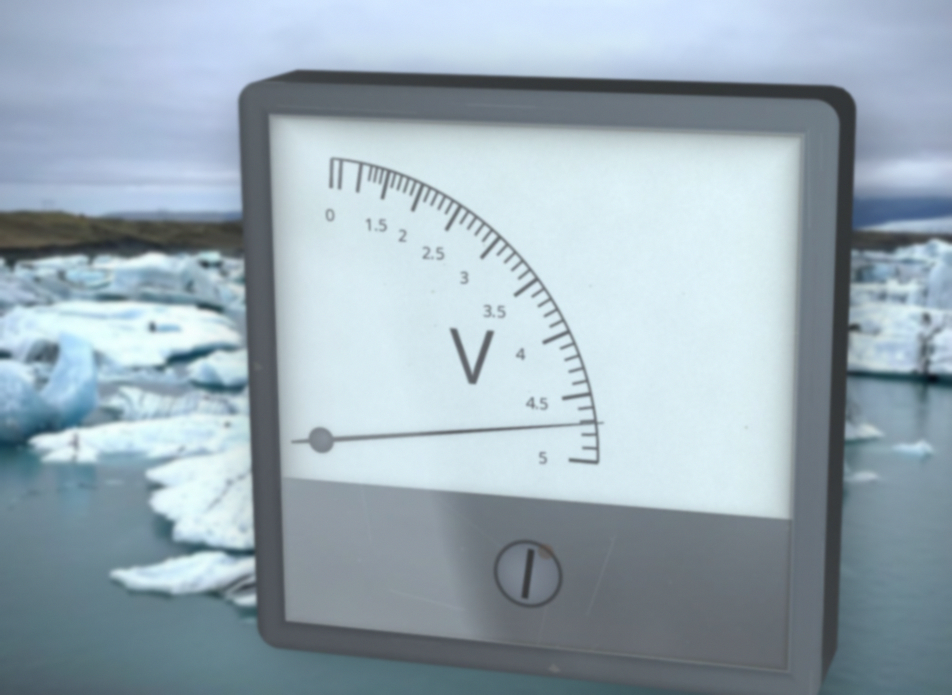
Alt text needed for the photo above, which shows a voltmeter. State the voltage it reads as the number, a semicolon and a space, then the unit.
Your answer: 4.7; V
